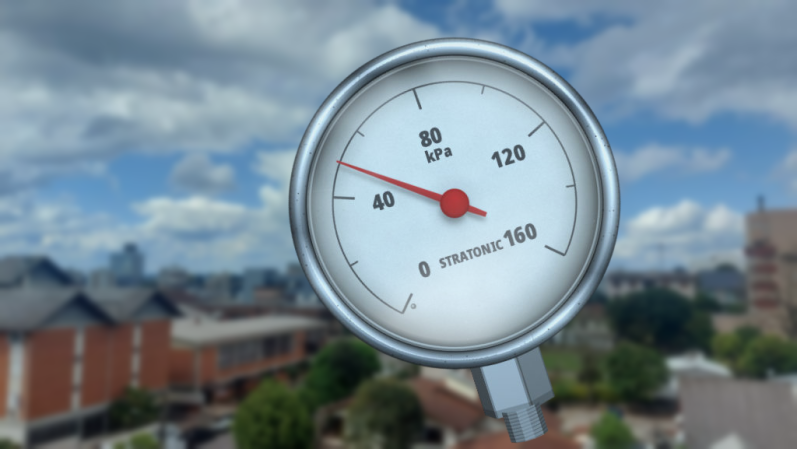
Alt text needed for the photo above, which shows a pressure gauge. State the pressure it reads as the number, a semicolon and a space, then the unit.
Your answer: 50; kPa
